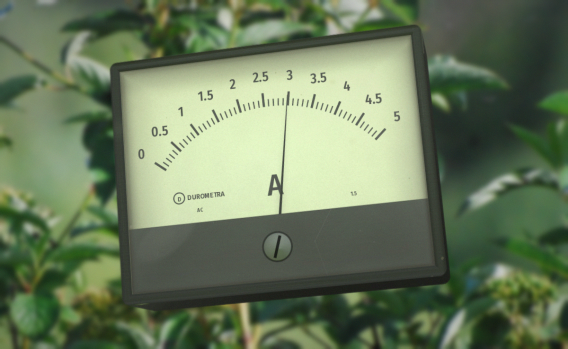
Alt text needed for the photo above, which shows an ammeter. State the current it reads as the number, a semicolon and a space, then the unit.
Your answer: 3; A
